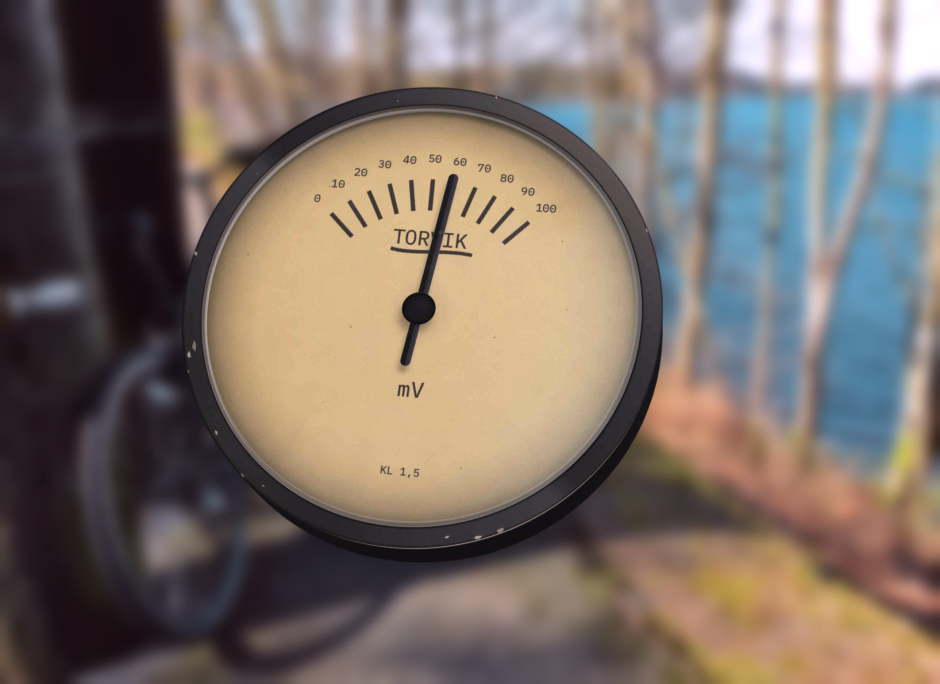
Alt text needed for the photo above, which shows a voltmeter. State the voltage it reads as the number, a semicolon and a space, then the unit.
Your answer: 60; mV
